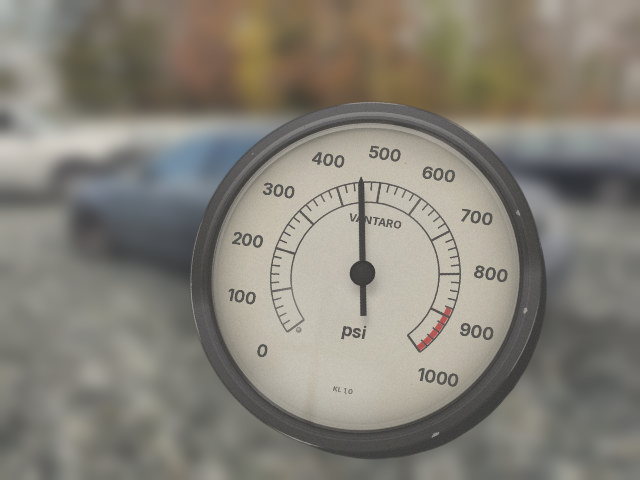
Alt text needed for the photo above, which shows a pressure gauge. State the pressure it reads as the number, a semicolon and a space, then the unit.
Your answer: 460; psi
